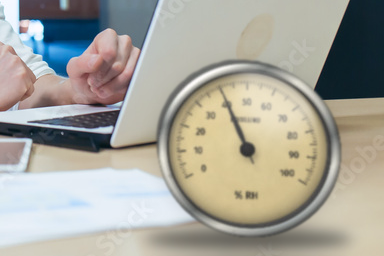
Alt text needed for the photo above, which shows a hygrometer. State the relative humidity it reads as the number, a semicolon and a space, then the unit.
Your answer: 40; %
